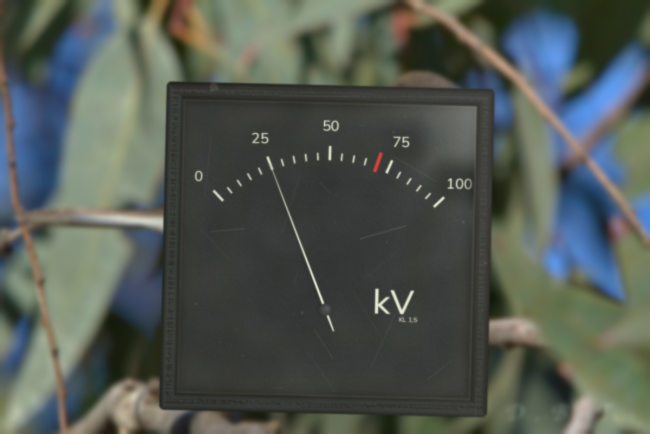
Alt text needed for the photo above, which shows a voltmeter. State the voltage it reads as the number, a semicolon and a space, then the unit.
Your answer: 25; kV
